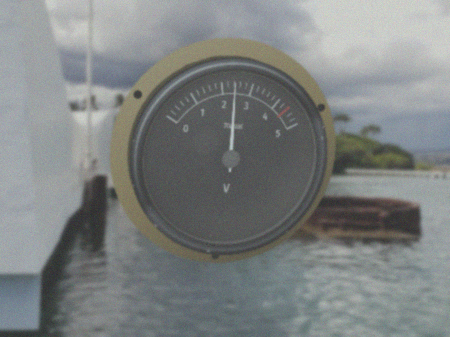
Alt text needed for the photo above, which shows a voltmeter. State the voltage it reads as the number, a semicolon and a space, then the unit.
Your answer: 2.4; V
